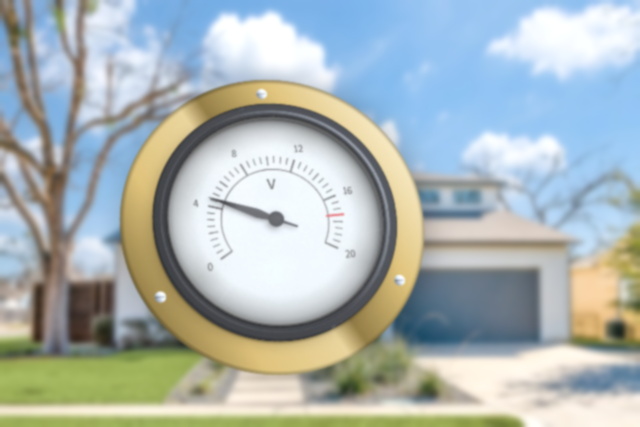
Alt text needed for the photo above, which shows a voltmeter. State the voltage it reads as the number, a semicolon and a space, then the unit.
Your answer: 4.5; V
